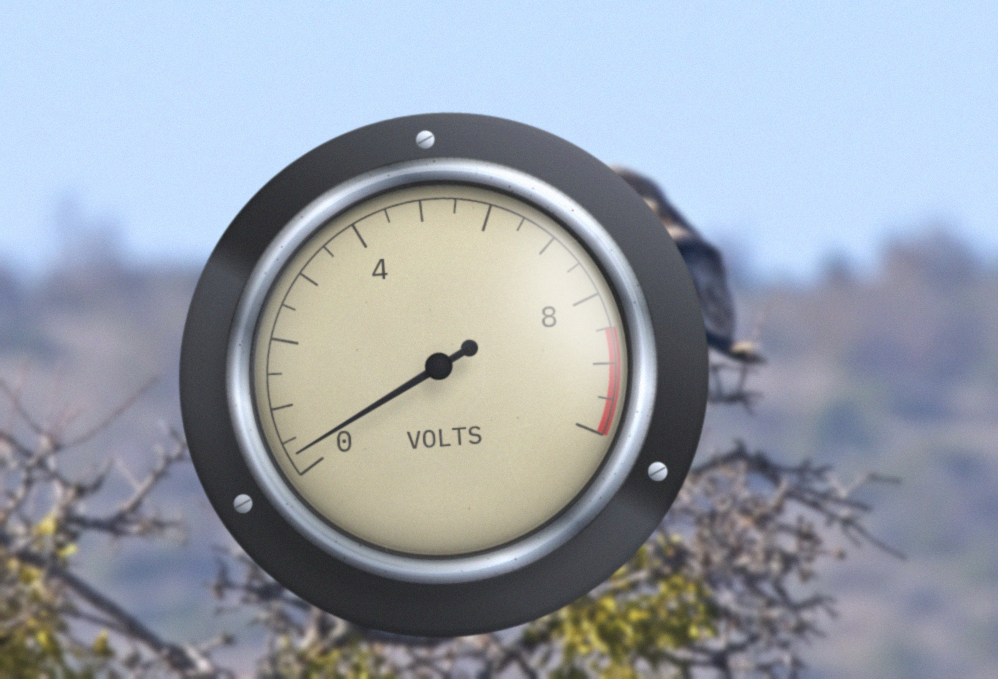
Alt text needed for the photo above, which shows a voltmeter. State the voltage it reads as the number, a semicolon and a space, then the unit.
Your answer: 0.25; V
